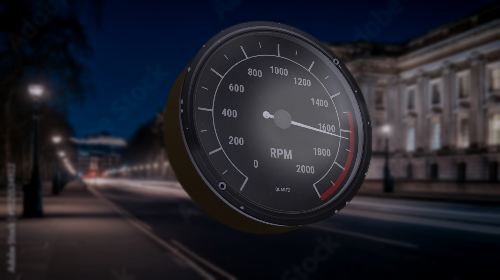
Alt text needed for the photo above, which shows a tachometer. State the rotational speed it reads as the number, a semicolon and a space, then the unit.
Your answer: 1650; rpm
